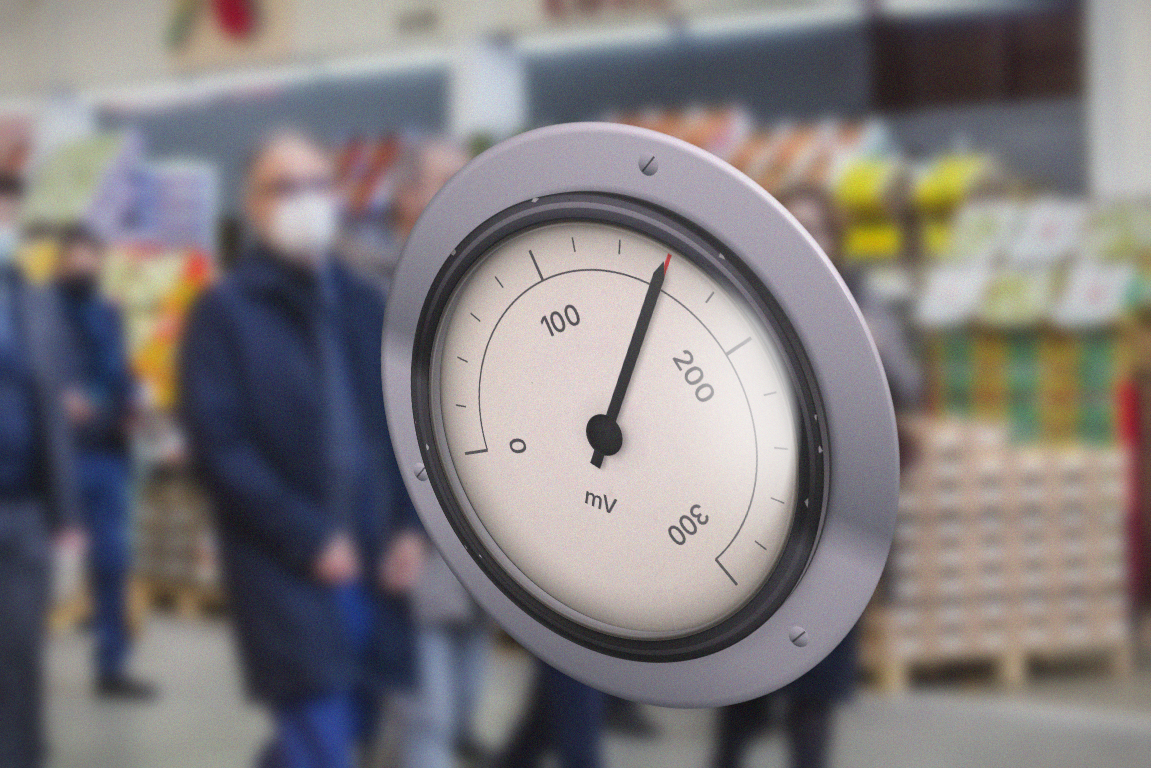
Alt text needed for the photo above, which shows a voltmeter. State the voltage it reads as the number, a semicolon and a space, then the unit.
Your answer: 160; mV
